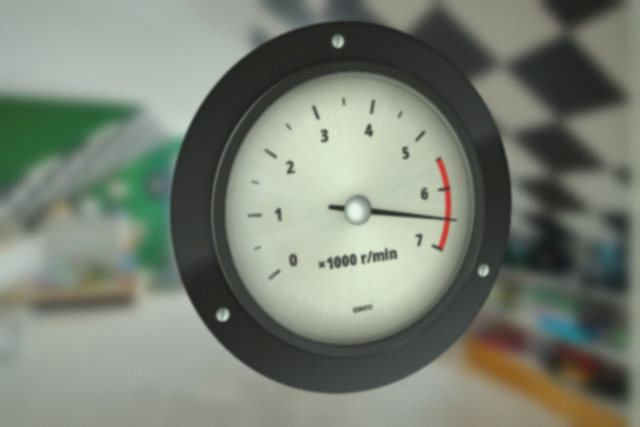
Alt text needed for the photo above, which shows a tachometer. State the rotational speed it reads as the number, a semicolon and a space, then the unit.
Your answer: 6500; rpm
